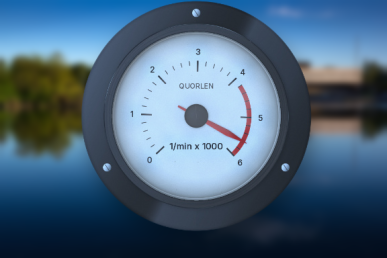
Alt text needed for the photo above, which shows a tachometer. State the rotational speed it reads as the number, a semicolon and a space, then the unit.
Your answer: 5600; rpm
